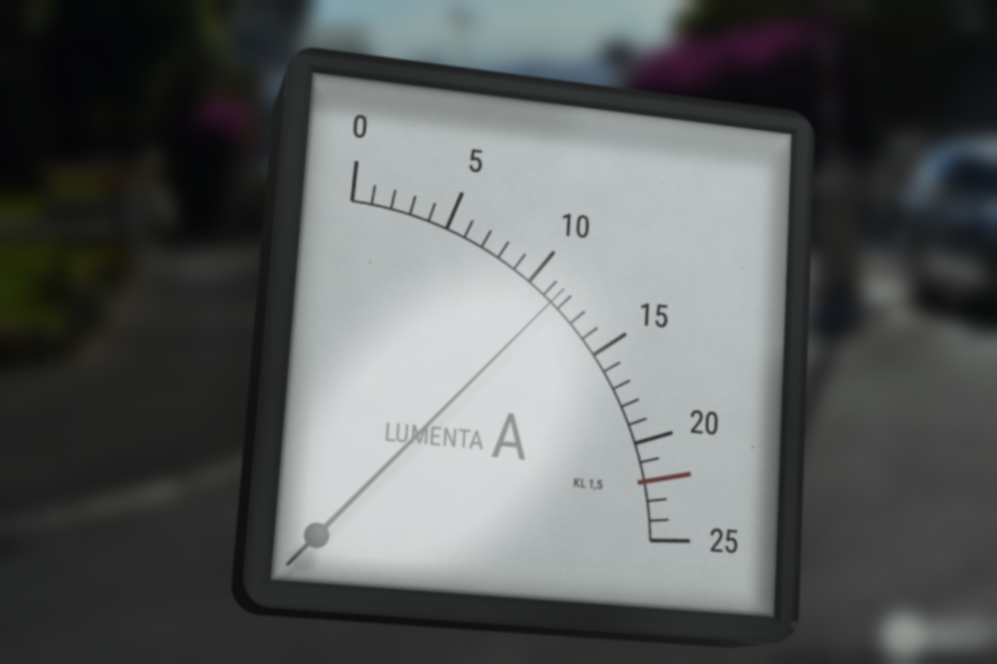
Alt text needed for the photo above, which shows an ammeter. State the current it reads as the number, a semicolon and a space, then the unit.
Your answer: 11.5; A
